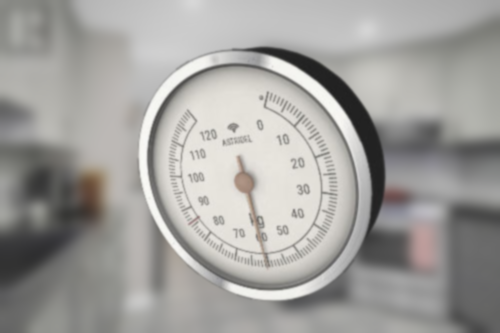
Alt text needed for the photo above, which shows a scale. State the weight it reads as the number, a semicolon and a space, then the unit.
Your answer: 60; kg
